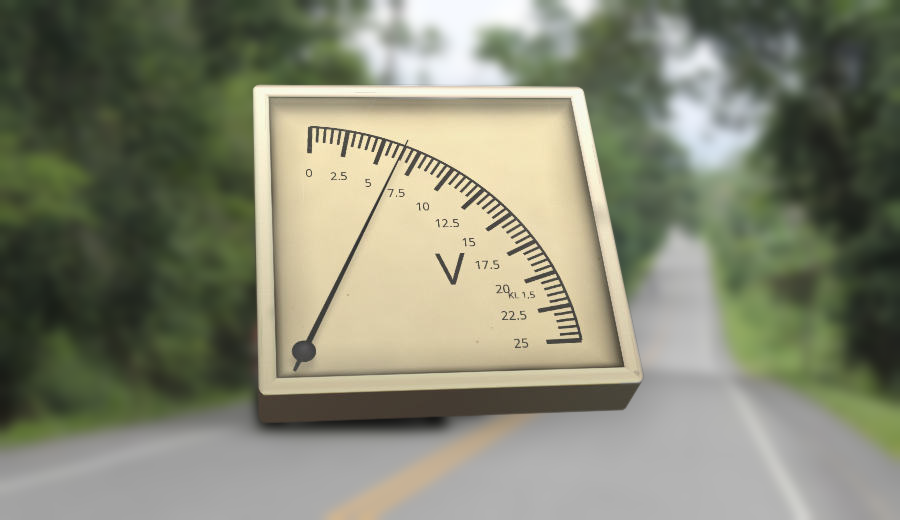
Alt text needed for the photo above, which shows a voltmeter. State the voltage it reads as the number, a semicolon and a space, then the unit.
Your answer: 6.5; V
